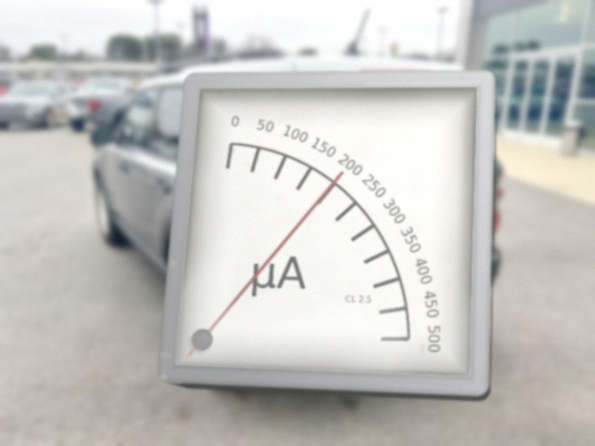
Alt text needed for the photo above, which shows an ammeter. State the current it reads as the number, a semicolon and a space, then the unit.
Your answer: 200; µA
